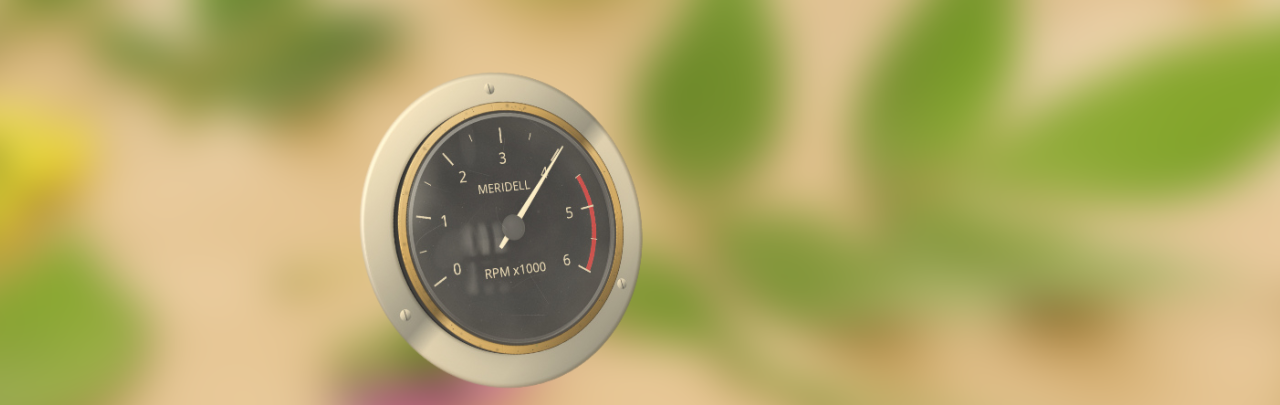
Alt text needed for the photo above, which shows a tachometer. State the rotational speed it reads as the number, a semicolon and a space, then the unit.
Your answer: 4000; rpm
